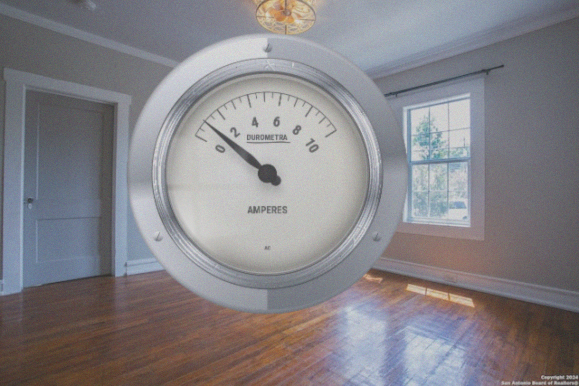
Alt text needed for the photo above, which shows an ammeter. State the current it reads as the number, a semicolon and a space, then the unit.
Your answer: 1; A
